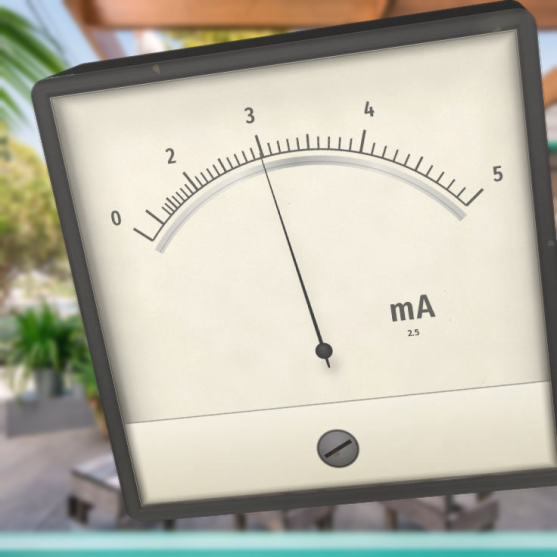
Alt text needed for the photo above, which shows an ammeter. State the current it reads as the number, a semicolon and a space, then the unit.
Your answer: 3; mA
